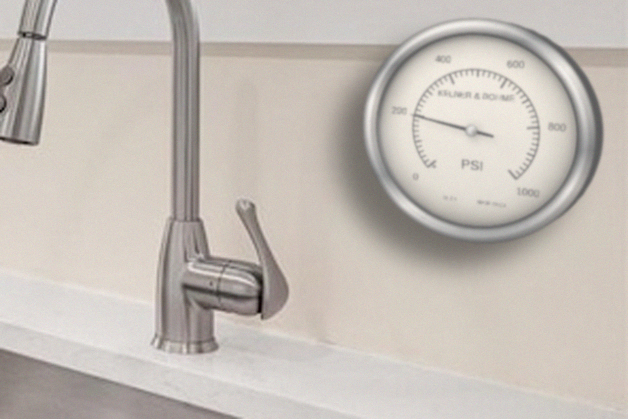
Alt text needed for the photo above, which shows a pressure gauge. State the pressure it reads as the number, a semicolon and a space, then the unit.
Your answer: 200; psi
